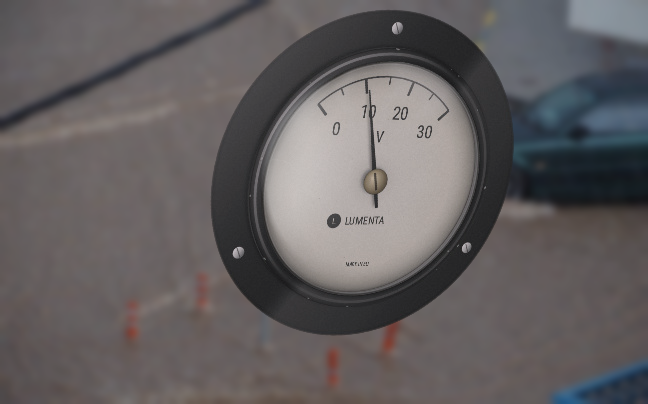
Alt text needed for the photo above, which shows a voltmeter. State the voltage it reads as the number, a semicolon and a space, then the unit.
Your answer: 10; V
